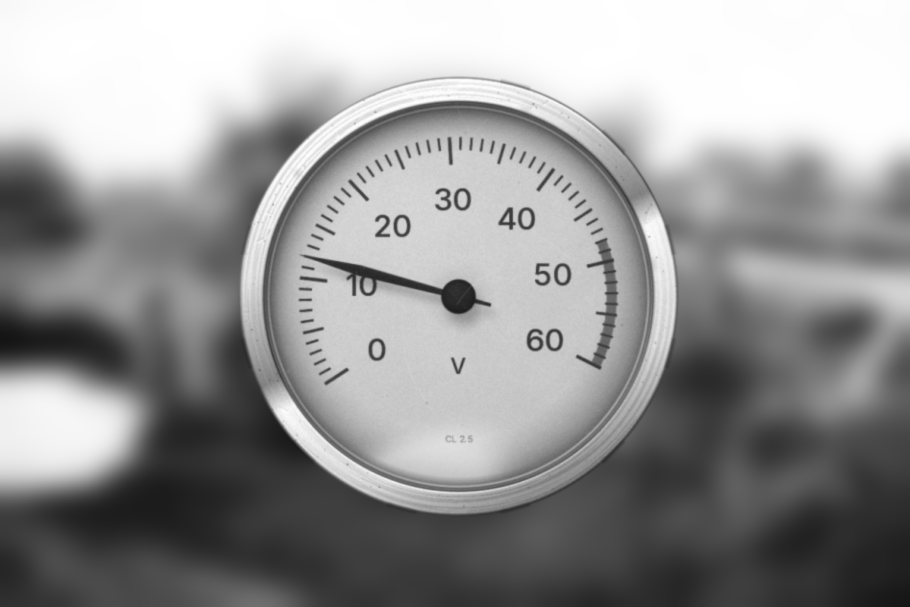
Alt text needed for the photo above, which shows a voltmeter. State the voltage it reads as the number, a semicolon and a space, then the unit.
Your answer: 12; V
